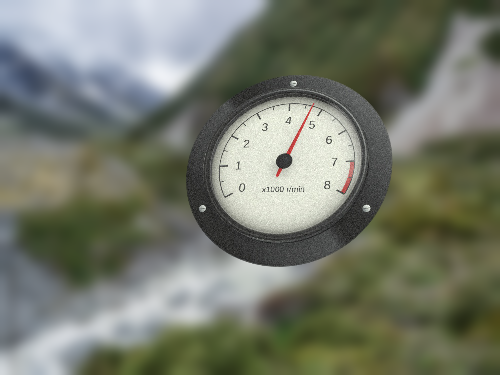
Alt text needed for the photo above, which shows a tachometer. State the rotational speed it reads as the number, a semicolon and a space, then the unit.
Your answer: 4750; rpm
